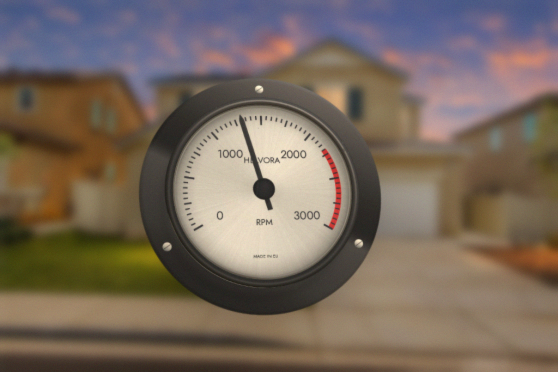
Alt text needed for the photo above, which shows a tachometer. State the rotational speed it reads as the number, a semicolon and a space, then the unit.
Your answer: 1300; rpm
